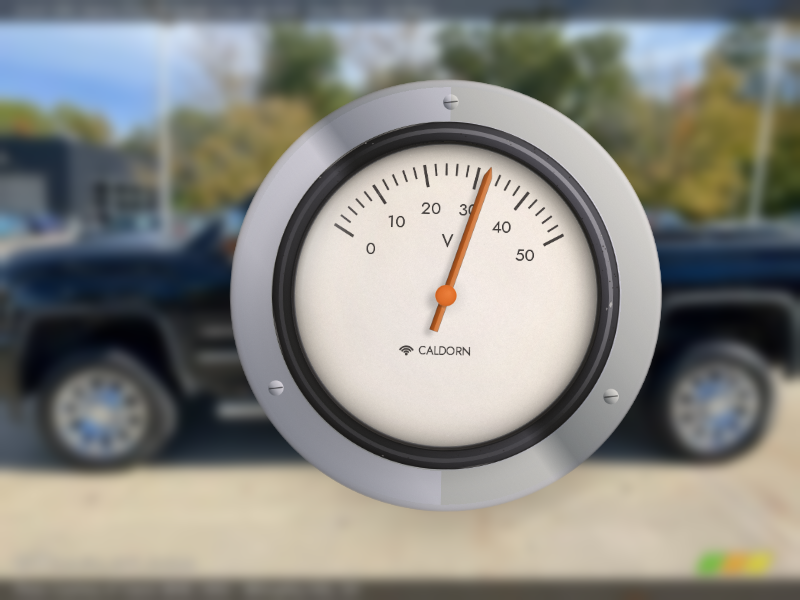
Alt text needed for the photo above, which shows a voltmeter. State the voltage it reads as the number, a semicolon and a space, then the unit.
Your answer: 32; V
